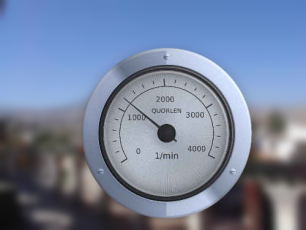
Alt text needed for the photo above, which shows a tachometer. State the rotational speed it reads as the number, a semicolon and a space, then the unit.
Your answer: 1200; rpm
